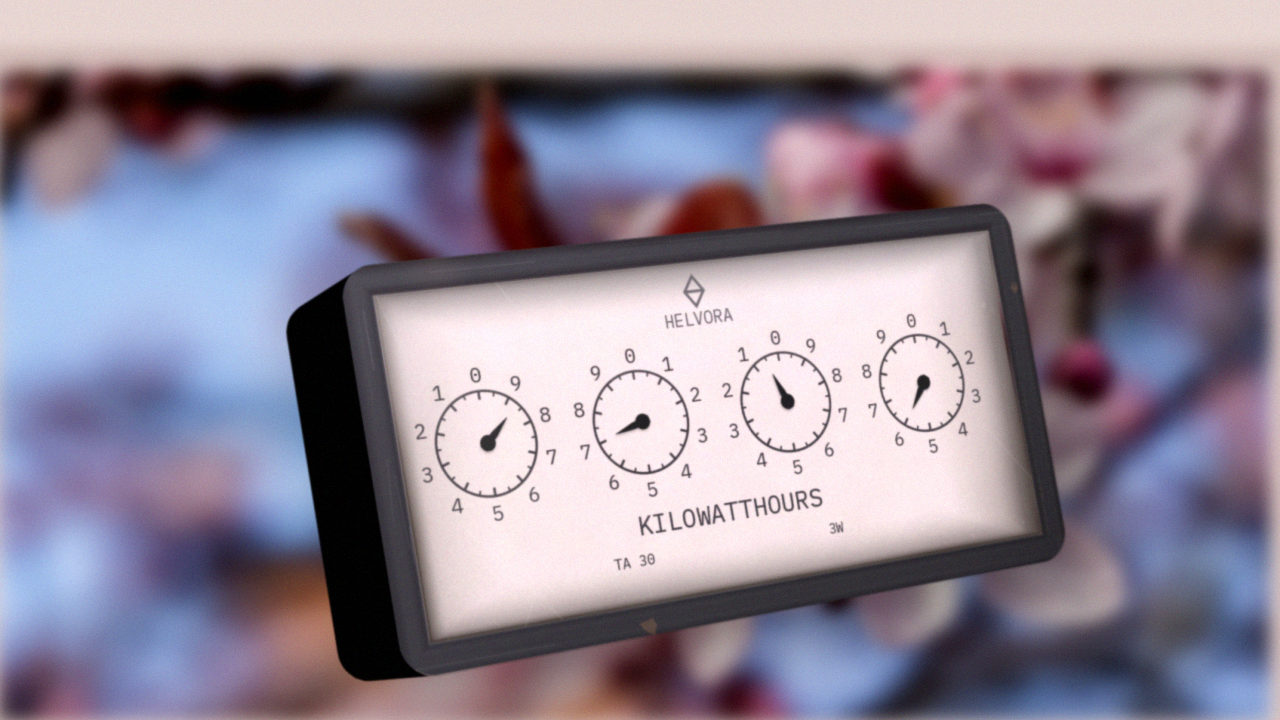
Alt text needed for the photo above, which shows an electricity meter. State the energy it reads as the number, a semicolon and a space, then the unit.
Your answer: 8706; kWh
